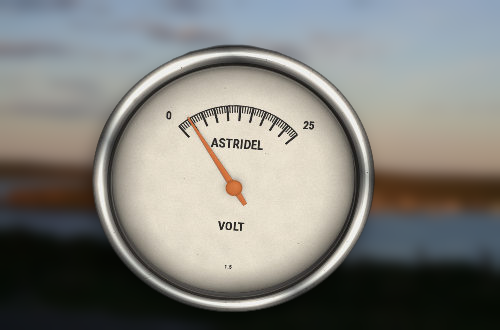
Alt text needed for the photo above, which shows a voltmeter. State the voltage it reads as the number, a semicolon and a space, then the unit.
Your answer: 2.5; V
